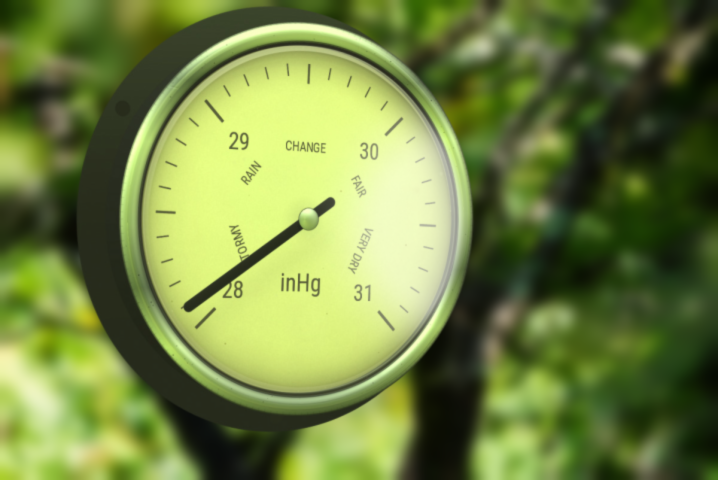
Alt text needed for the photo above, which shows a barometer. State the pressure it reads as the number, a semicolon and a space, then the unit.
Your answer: 28.1; inHg
